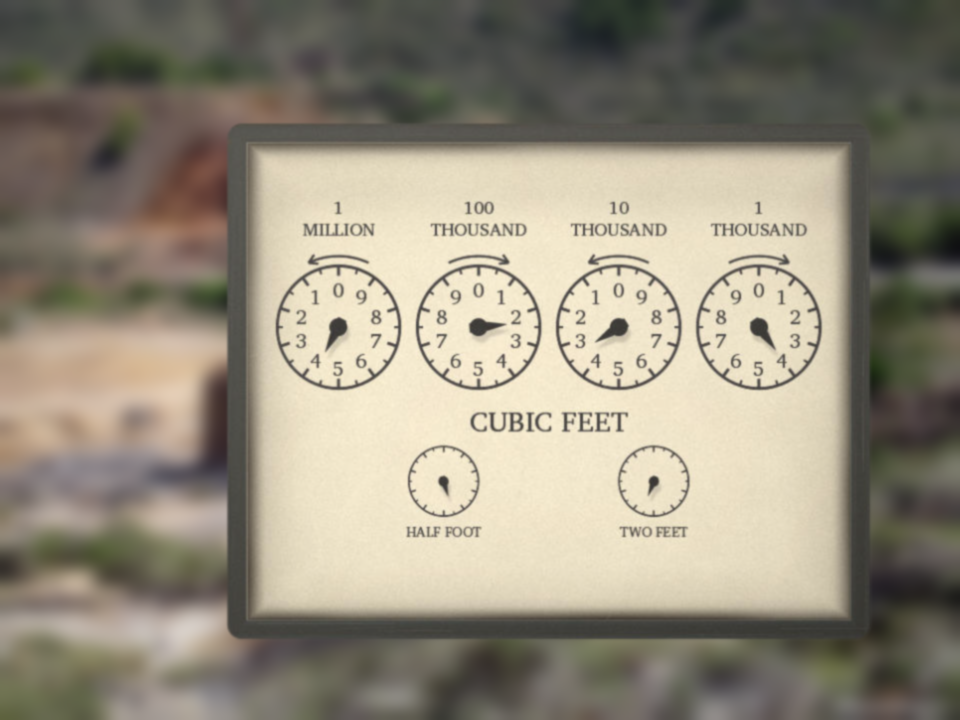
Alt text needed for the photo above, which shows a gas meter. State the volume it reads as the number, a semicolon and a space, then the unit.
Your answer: 423400; ft³
